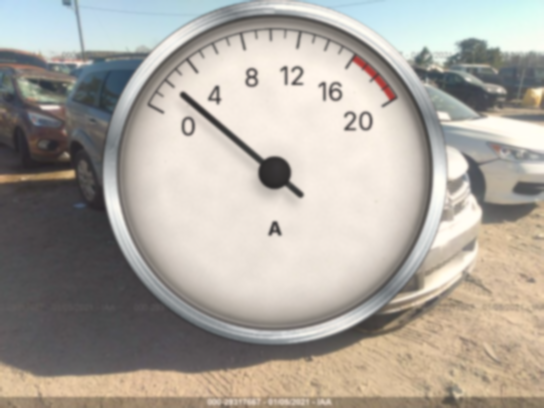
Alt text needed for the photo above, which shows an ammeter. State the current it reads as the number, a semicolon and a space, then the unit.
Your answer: 2; A
